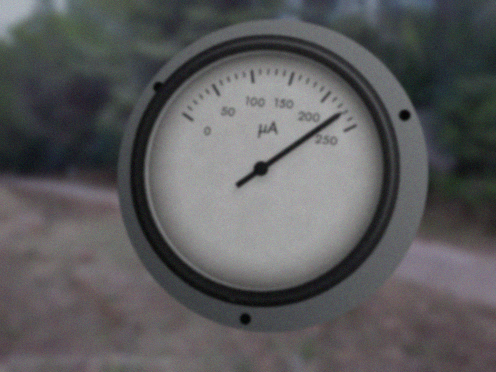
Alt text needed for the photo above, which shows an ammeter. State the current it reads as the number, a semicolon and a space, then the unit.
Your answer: 230; µA
